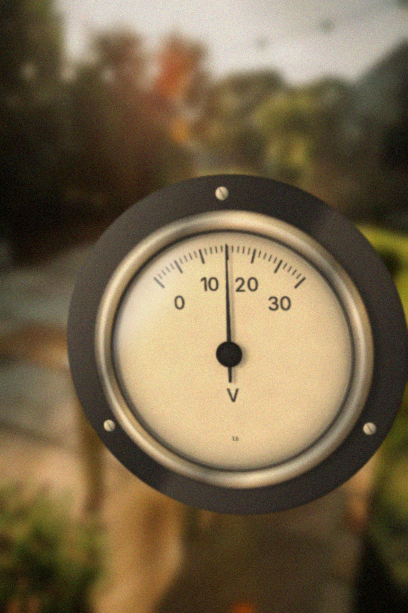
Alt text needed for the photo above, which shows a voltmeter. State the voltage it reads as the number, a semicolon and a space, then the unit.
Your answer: 15; V
